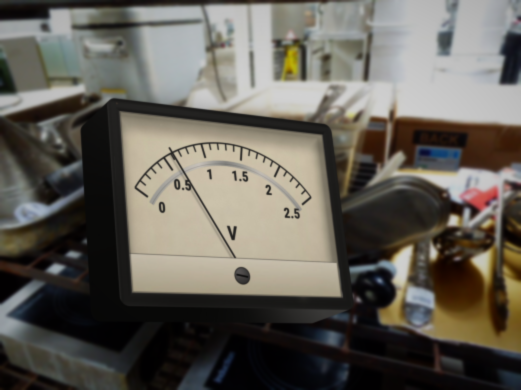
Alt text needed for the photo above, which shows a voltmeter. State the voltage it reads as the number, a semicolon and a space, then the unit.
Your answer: 0.6; V
